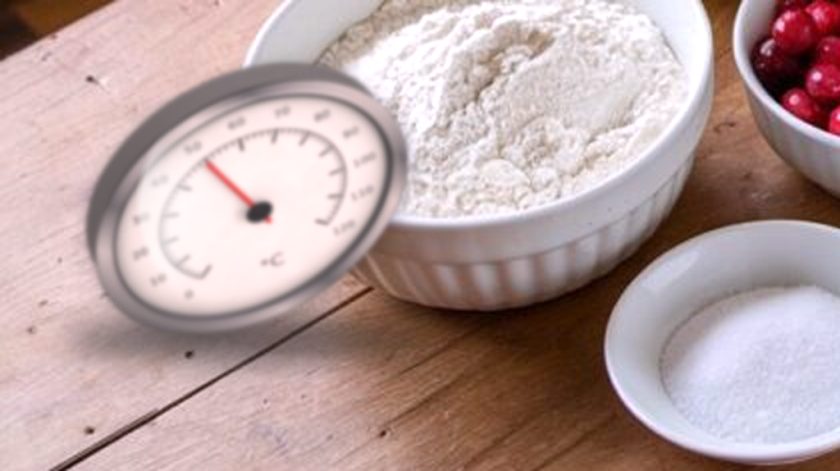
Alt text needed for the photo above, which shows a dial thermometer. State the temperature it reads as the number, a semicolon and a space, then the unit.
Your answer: 50; °C
